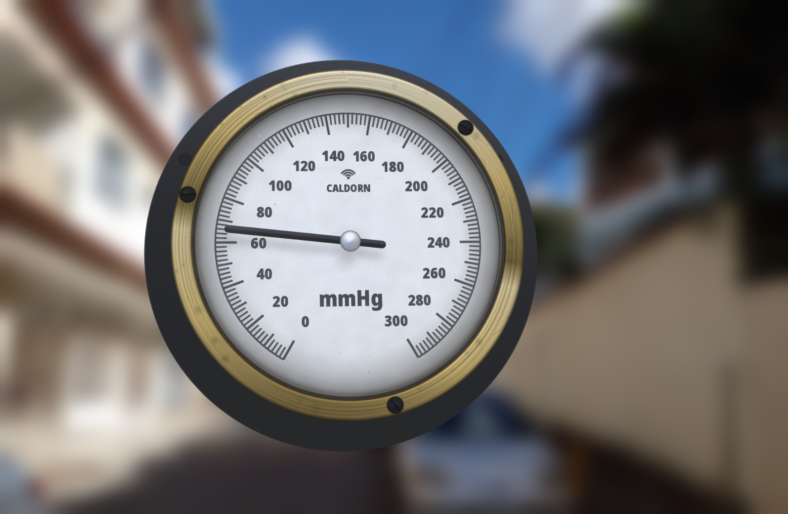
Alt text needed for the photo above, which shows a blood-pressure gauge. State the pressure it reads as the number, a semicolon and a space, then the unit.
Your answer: 66; mmHg
